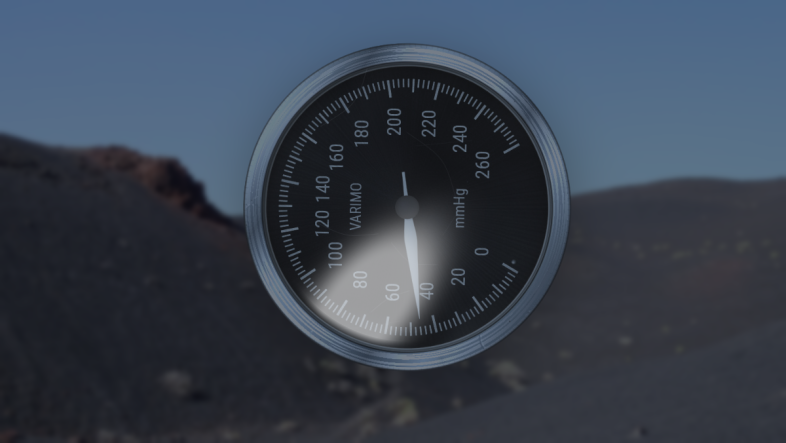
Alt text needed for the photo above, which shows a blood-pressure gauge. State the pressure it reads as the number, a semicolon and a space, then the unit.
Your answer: 46; mmHg
